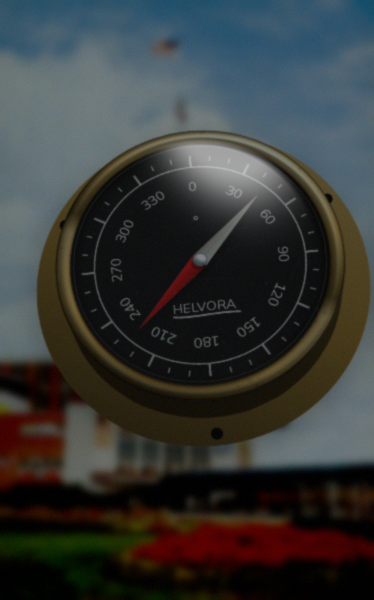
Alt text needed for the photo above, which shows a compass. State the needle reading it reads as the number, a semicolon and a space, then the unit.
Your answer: 225; °
